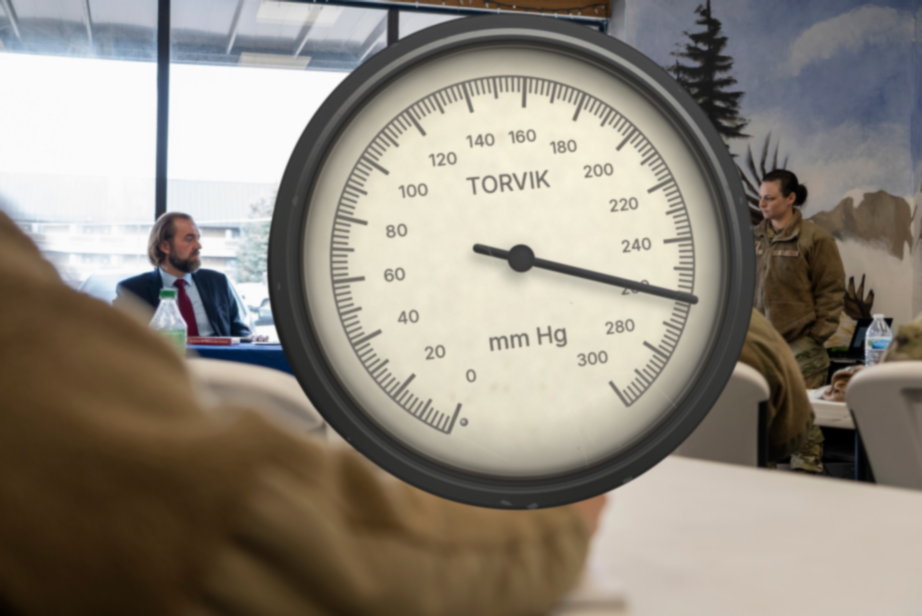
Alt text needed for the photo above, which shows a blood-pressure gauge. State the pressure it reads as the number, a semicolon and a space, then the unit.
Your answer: 260; mmHg
